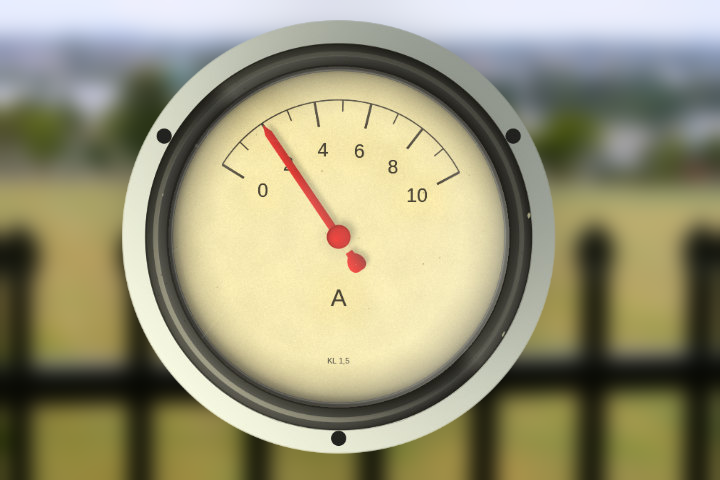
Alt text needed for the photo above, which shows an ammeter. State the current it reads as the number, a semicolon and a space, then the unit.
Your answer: 2; A
